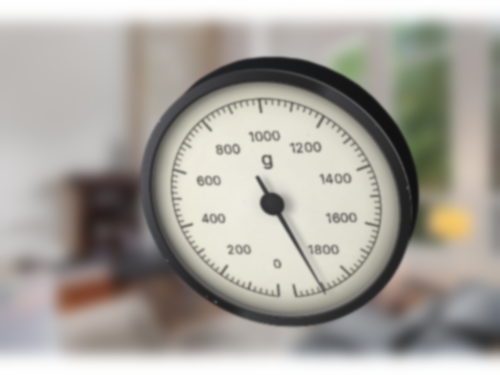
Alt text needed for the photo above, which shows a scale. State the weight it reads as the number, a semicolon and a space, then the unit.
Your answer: 1900; g
